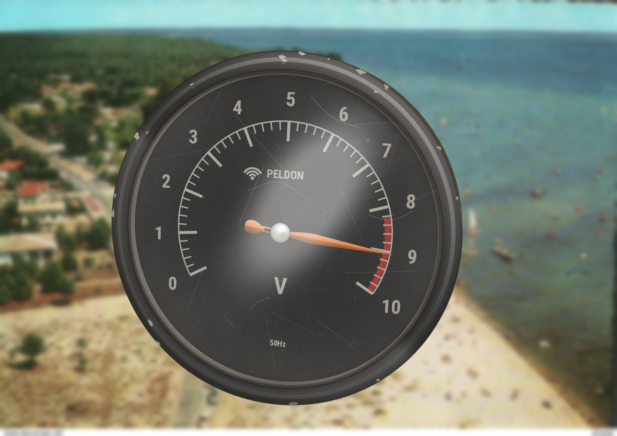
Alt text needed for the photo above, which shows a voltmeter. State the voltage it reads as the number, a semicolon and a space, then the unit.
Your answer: 9; V
